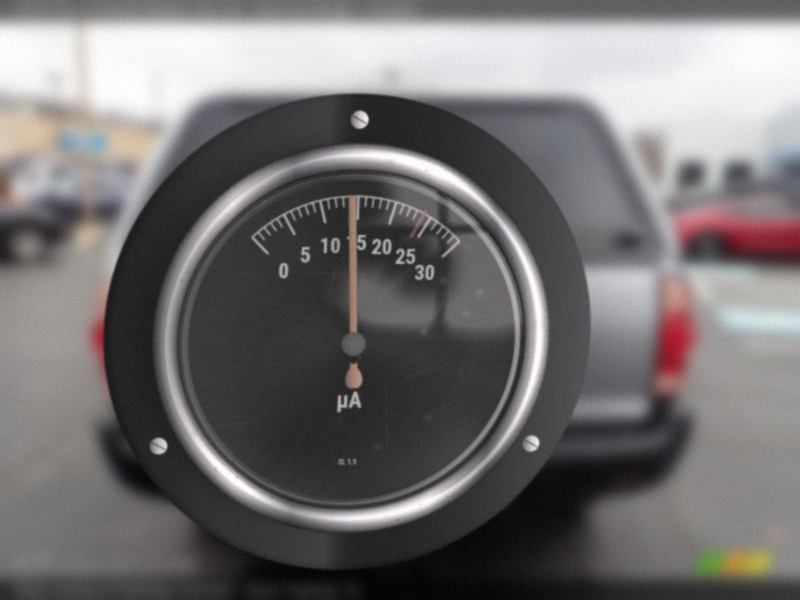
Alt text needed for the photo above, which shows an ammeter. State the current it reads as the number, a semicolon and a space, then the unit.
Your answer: 14; µA
